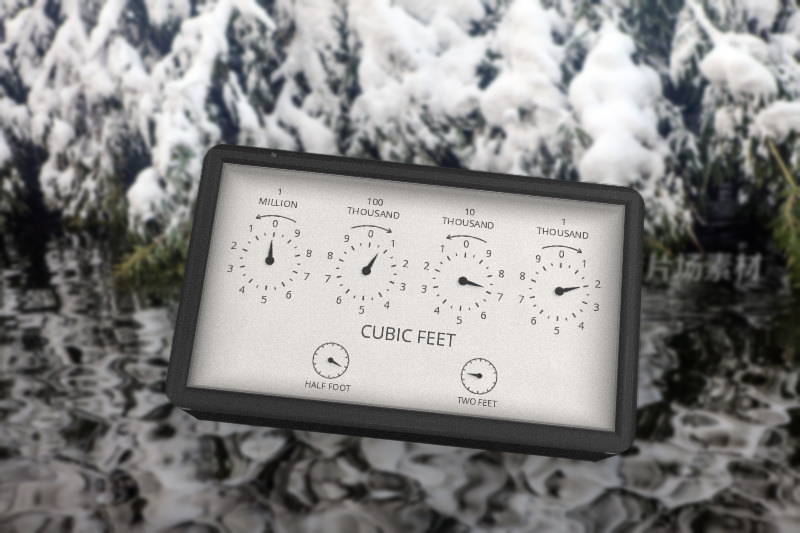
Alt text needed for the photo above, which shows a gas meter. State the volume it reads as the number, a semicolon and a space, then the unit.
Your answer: 7200; ft³
